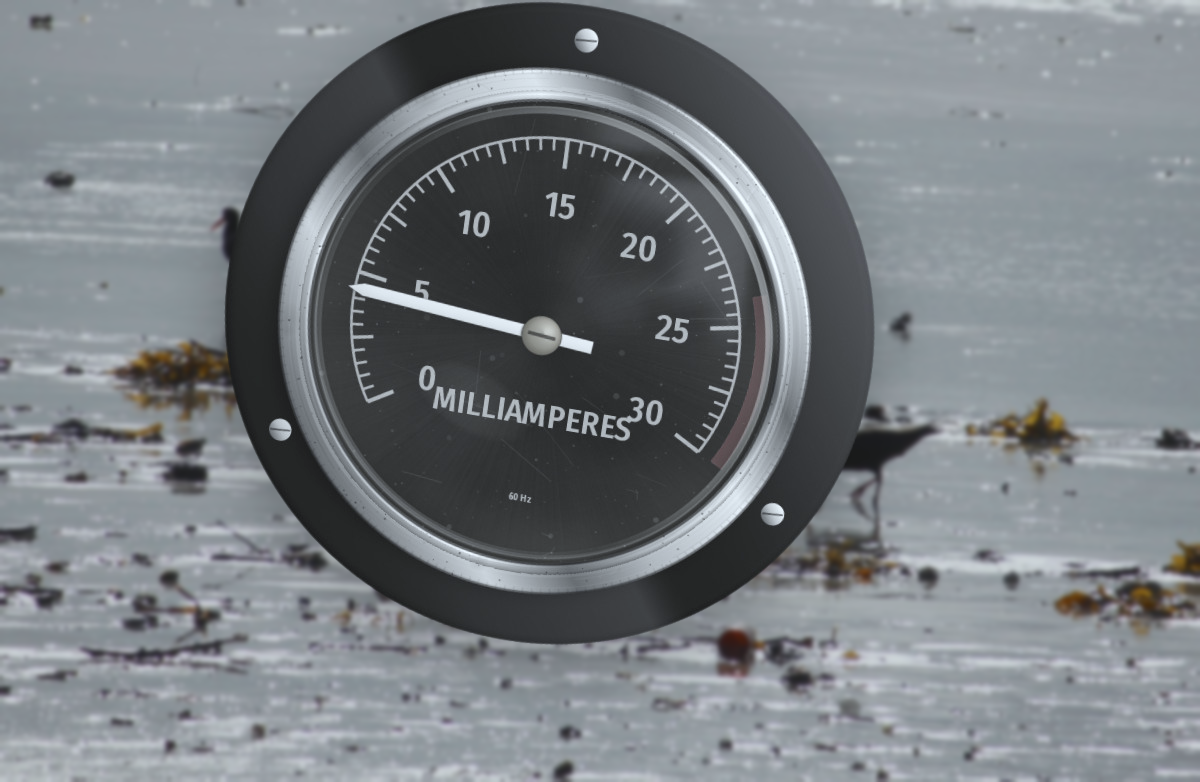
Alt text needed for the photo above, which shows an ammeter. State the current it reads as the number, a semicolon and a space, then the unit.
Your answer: 4.5; mA
